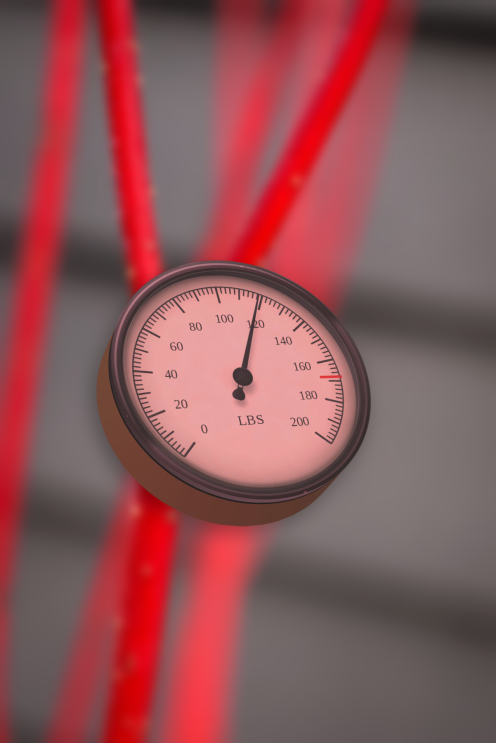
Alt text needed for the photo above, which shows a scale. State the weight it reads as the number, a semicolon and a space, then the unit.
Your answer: 118; lb
